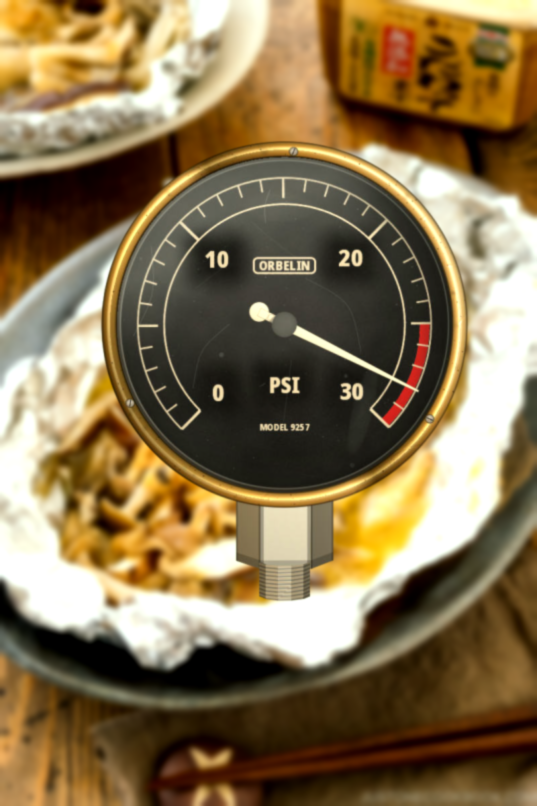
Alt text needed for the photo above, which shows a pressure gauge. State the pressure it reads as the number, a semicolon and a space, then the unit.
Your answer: 28; psi
